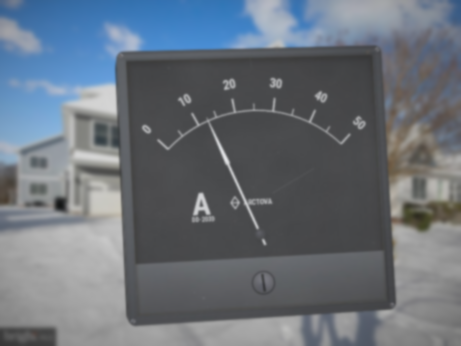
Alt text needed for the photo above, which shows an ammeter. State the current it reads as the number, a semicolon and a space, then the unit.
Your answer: 12.5; A
